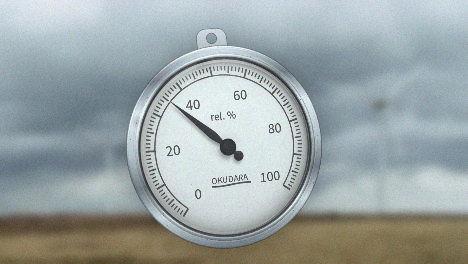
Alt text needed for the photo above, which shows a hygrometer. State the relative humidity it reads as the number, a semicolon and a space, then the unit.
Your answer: 35; %
